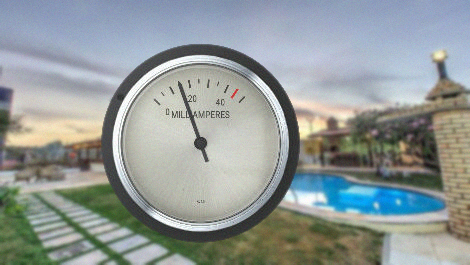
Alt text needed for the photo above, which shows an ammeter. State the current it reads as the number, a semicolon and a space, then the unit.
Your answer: 15; mA
